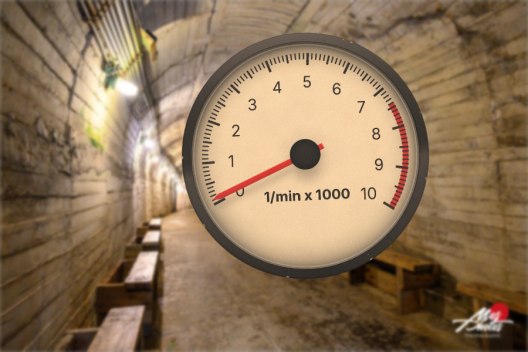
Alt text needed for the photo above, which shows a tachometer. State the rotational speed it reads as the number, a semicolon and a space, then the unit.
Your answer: 100; rpm
